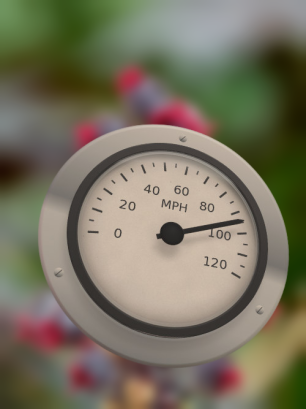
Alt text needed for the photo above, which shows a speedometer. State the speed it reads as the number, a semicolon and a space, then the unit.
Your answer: 95; mph
